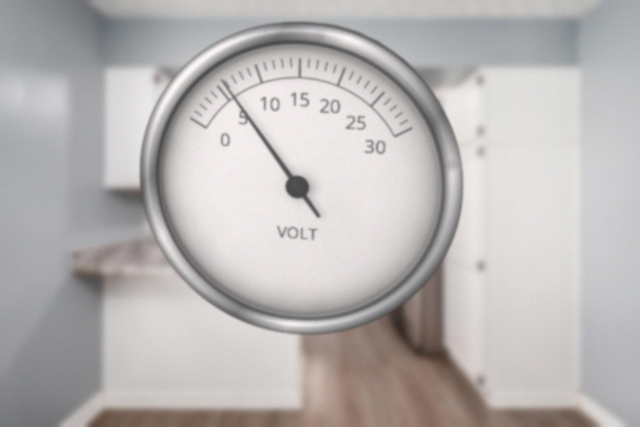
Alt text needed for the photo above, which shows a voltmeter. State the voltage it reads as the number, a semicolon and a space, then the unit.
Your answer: 6; V
